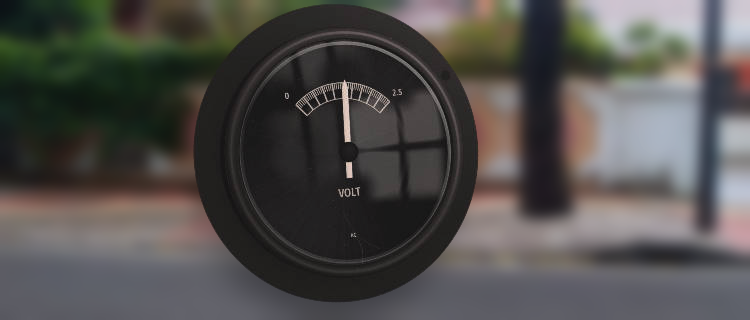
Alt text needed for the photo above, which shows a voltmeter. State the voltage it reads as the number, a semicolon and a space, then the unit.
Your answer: 1.25; V
